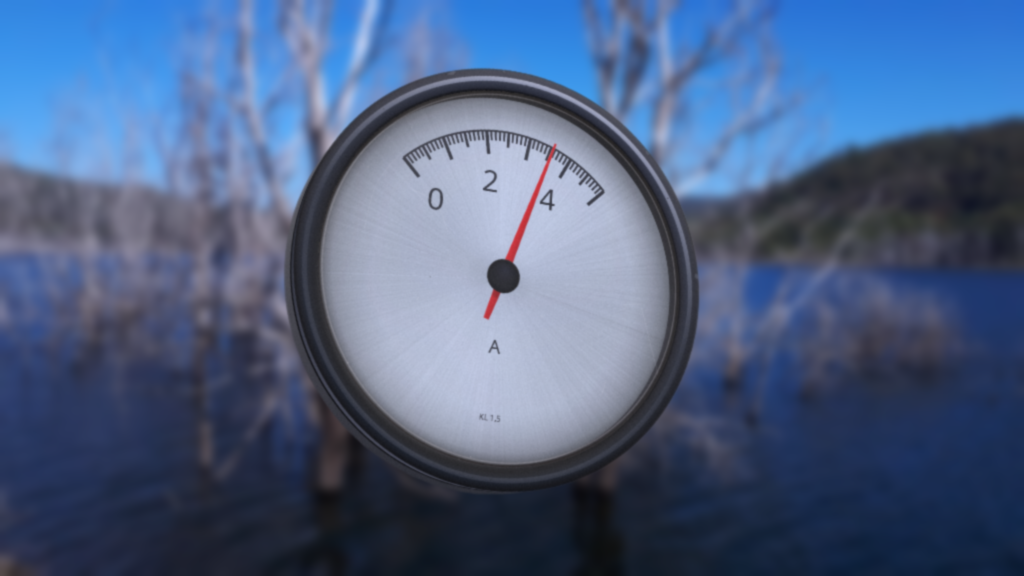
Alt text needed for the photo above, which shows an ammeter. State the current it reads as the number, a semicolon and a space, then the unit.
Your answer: 3.5; A
